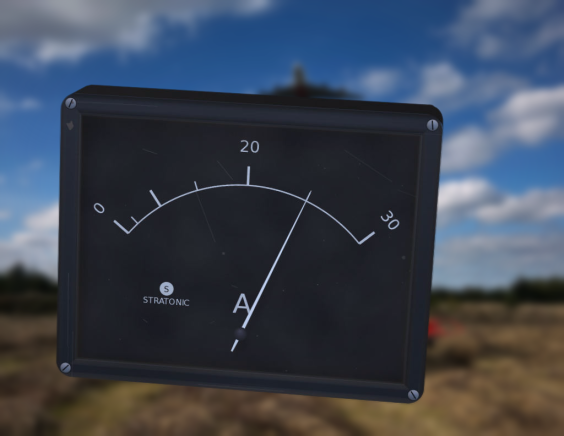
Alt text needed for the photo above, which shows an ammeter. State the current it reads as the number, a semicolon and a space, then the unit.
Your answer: 25; A
